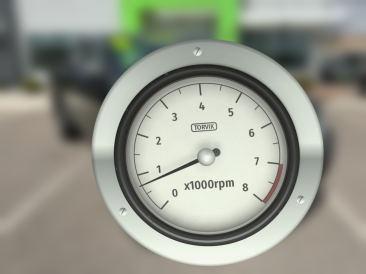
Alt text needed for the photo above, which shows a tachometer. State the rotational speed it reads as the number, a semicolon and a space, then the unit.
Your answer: 750; rpm
